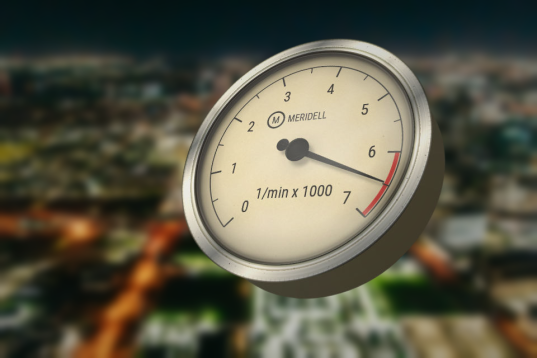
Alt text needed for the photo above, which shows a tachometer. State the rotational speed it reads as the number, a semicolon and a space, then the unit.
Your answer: 6500; rpm
